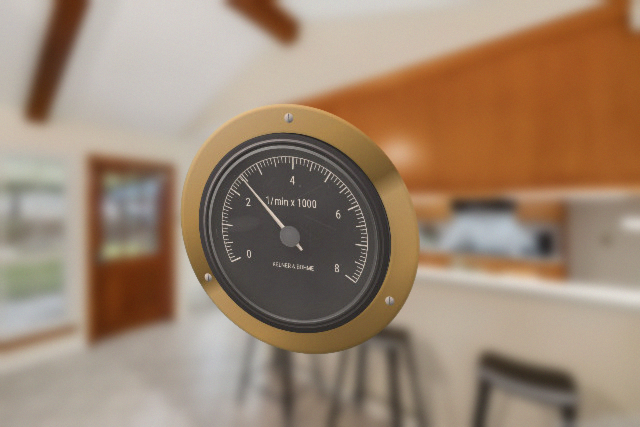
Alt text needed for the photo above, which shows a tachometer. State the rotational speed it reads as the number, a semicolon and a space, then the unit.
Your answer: 2500; rpm
